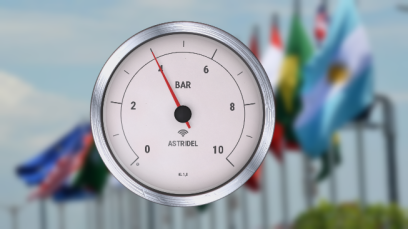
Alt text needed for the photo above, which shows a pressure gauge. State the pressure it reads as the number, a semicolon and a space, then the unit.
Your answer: 4; bar
